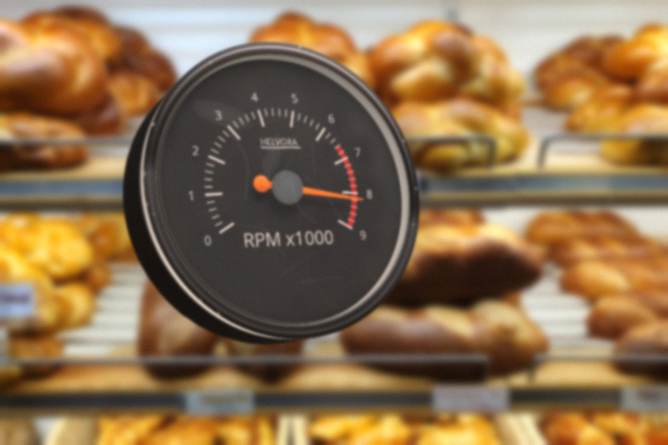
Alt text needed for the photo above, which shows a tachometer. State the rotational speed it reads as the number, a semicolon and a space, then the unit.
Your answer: 8200; rpm
